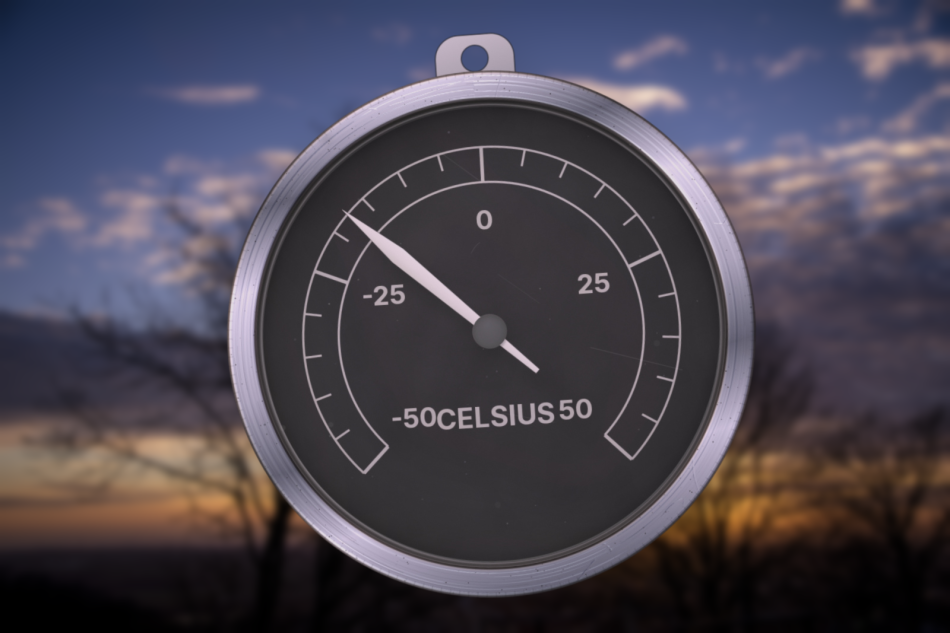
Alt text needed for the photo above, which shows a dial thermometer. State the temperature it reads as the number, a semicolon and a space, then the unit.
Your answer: -17.5; °C
